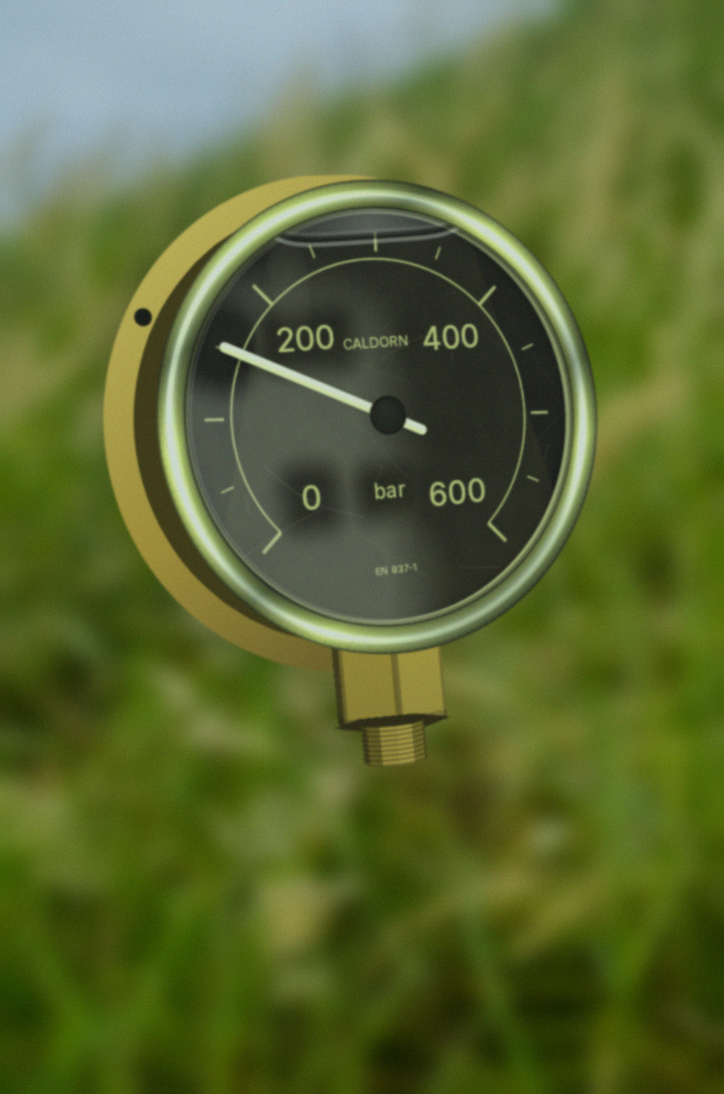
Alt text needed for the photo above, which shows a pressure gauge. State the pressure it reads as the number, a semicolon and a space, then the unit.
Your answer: 150; bar
